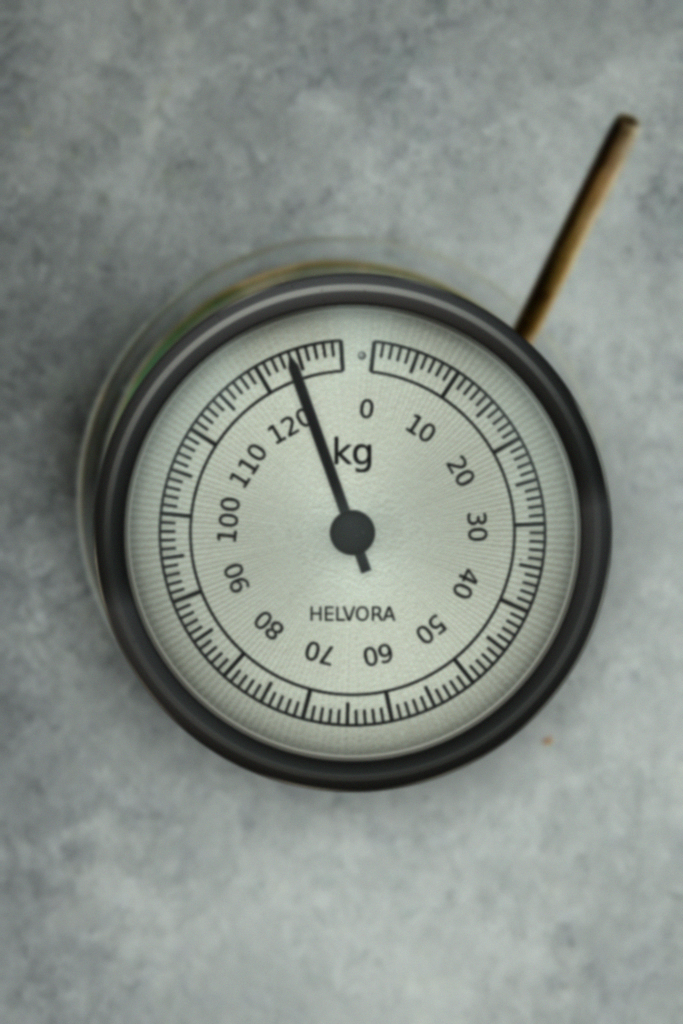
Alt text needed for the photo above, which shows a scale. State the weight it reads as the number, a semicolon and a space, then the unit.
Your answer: 124; kg
